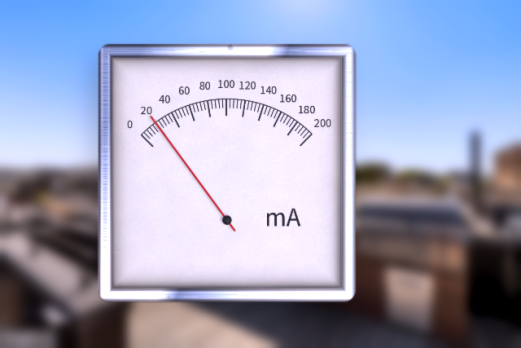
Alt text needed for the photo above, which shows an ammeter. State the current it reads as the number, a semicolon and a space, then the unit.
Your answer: 20; mA
